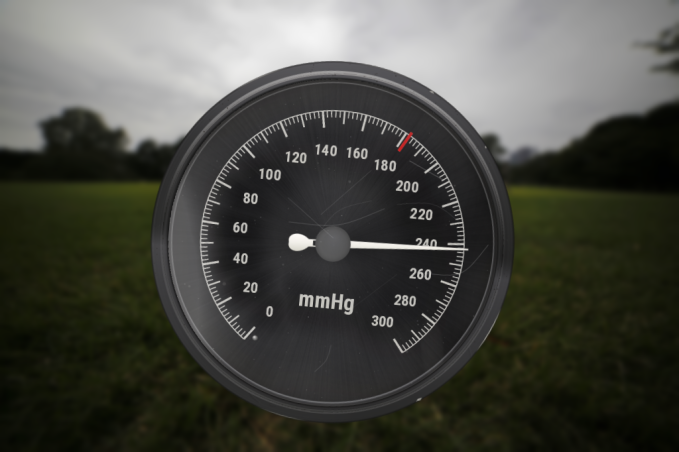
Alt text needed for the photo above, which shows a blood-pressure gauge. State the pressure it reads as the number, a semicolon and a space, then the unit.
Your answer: 242; mmHg
